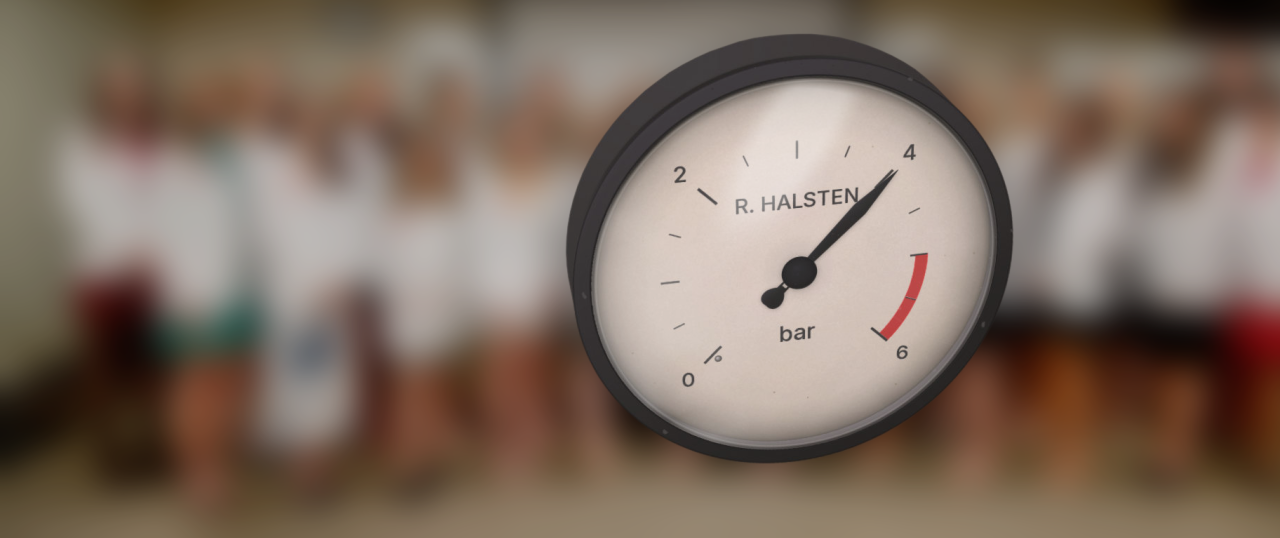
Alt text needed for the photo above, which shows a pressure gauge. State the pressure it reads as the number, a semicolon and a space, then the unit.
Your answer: 4; bar
